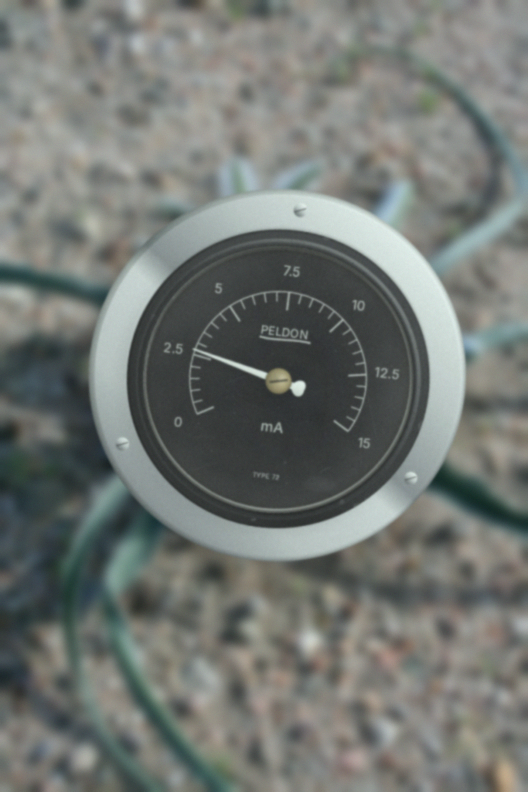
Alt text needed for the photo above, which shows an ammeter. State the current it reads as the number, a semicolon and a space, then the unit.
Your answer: 2.75; mA
